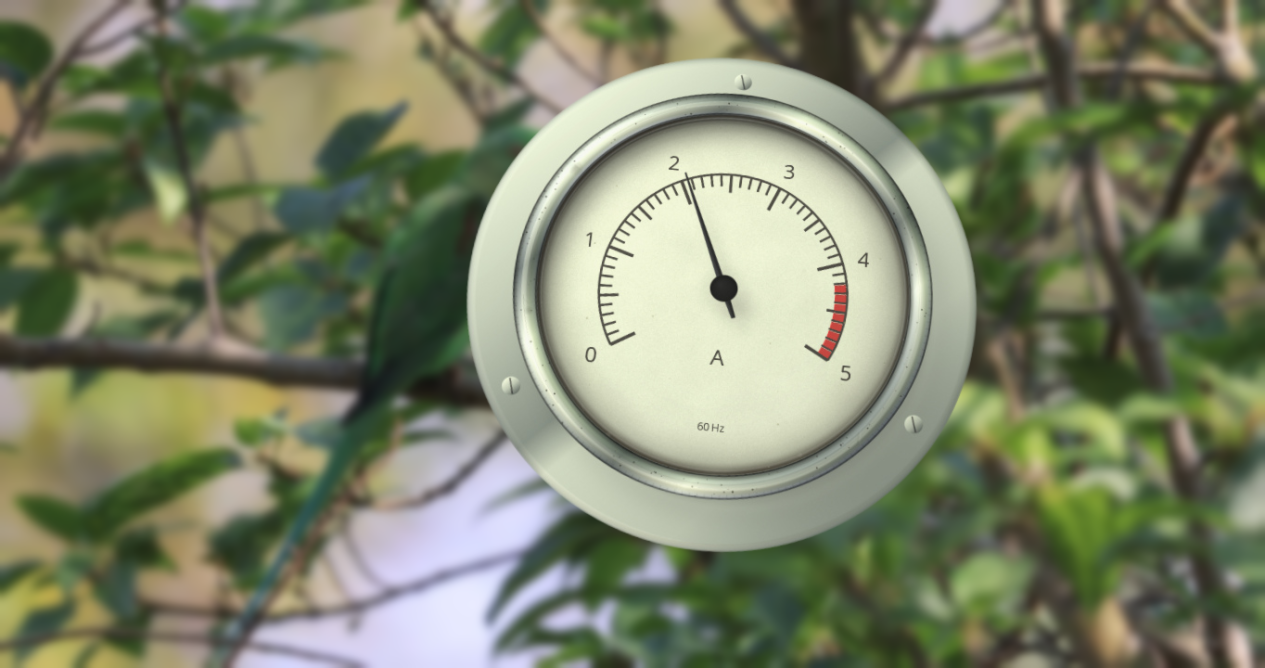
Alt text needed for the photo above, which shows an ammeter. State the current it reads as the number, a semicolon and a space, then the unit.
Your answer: 2.05; A
